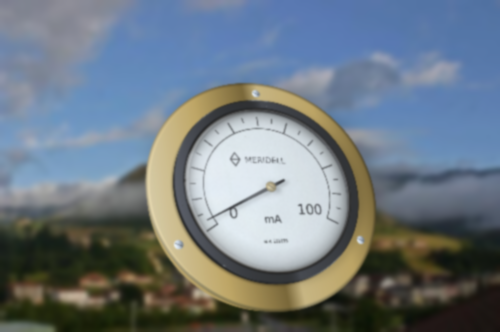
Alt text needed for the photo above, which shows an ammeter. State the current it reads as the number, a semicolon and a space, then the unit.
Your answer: 2.5; mA
